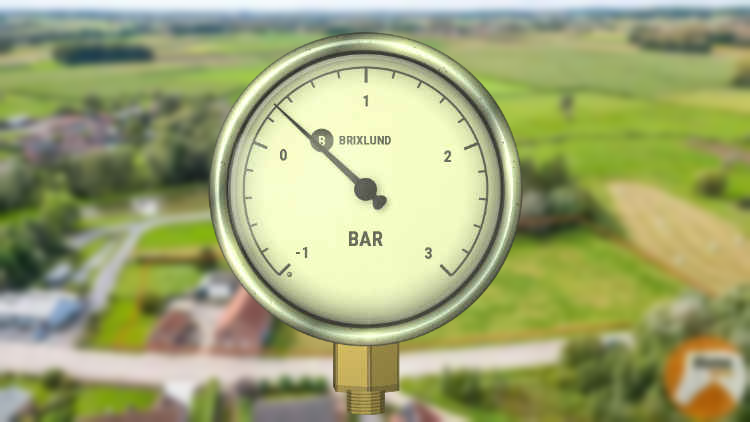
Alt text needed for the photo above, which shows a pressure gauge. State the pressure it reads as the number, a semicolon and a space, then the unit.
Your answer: 0.3; bar
